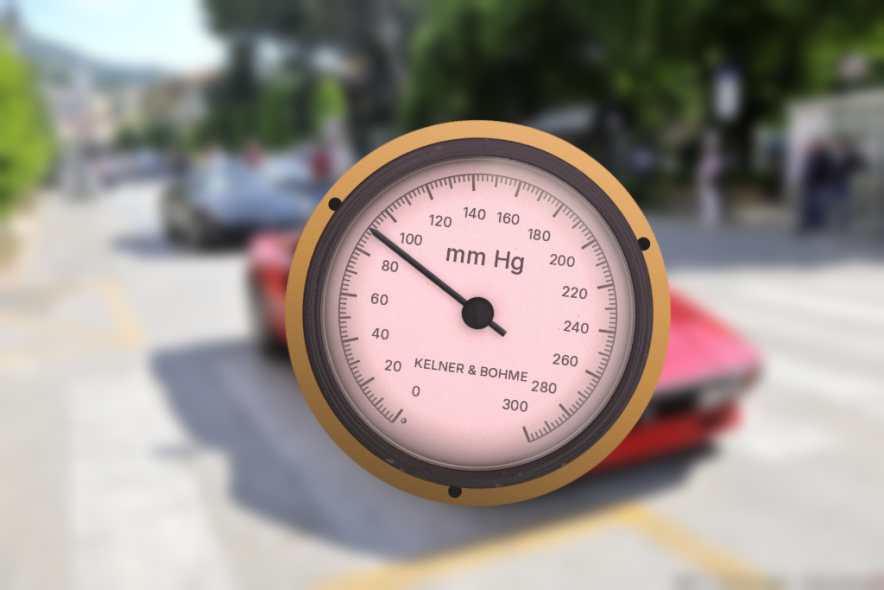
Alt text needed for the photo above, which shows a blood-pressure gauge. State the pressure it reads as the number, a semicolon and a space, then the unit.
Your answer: 90; mmHg
